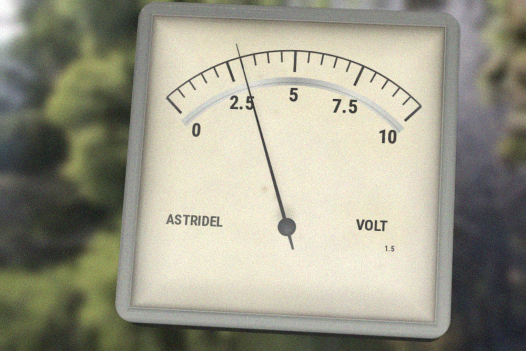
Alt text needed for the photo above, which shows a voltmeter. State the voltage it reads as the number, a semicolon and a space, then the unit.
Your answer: 3; V
